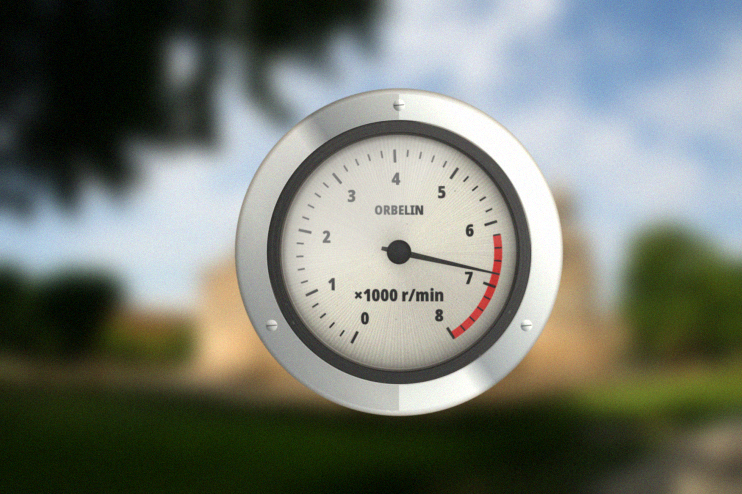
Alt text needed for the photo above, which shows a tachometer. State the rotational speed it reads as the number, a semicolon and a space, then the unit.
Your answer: 6800; rpm
